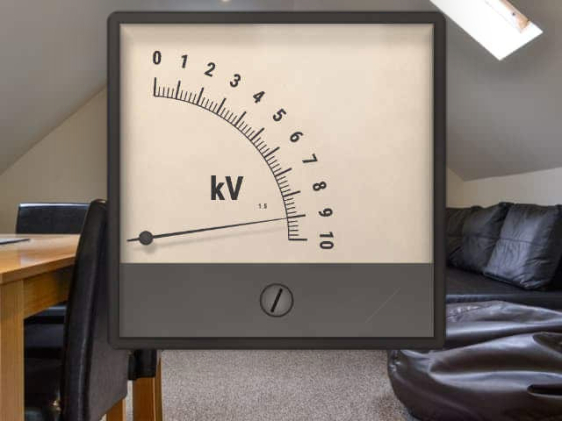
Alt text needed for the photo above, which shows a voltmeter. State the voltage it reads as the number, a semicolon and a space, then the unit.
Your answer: 9; kV
